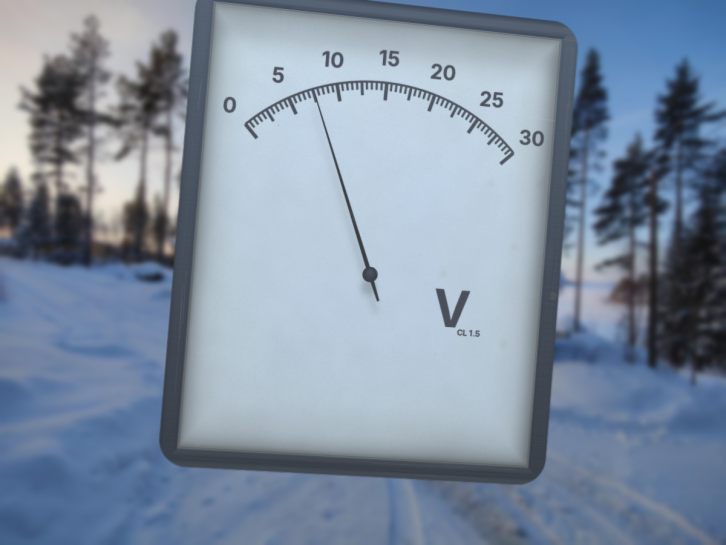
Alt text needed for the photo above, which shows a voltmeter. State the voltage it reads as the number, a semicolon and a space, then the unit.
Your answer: 7.5; V
